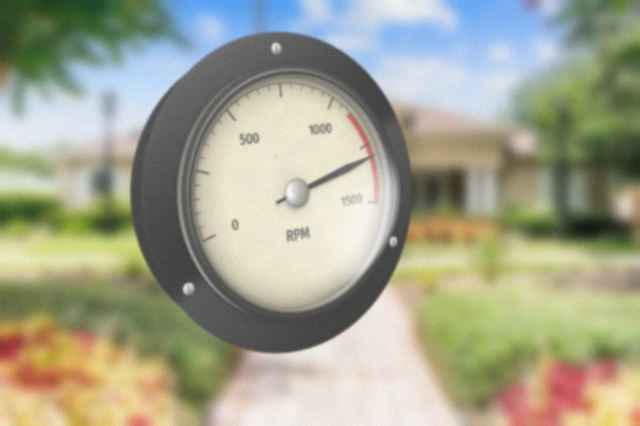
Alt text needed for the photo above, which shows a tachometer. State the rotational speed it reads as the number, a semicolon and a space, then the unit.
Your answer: 1300; rpm
